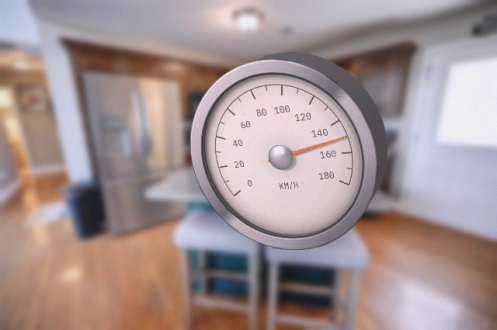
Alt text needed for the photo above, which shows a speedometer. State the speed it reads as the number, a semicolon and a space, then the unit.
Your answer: 150; km/h
